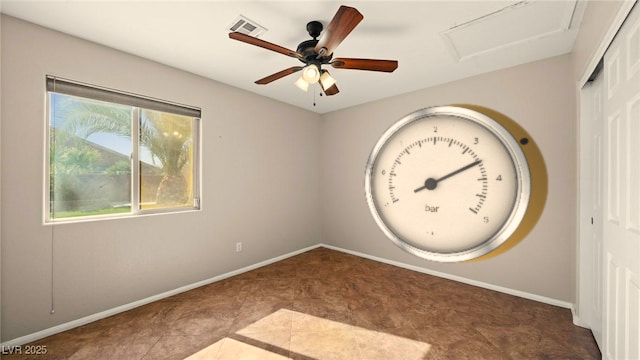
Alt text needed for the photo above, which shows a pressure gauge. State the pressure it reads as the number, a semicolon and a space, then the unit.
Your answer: 3.5; bar
